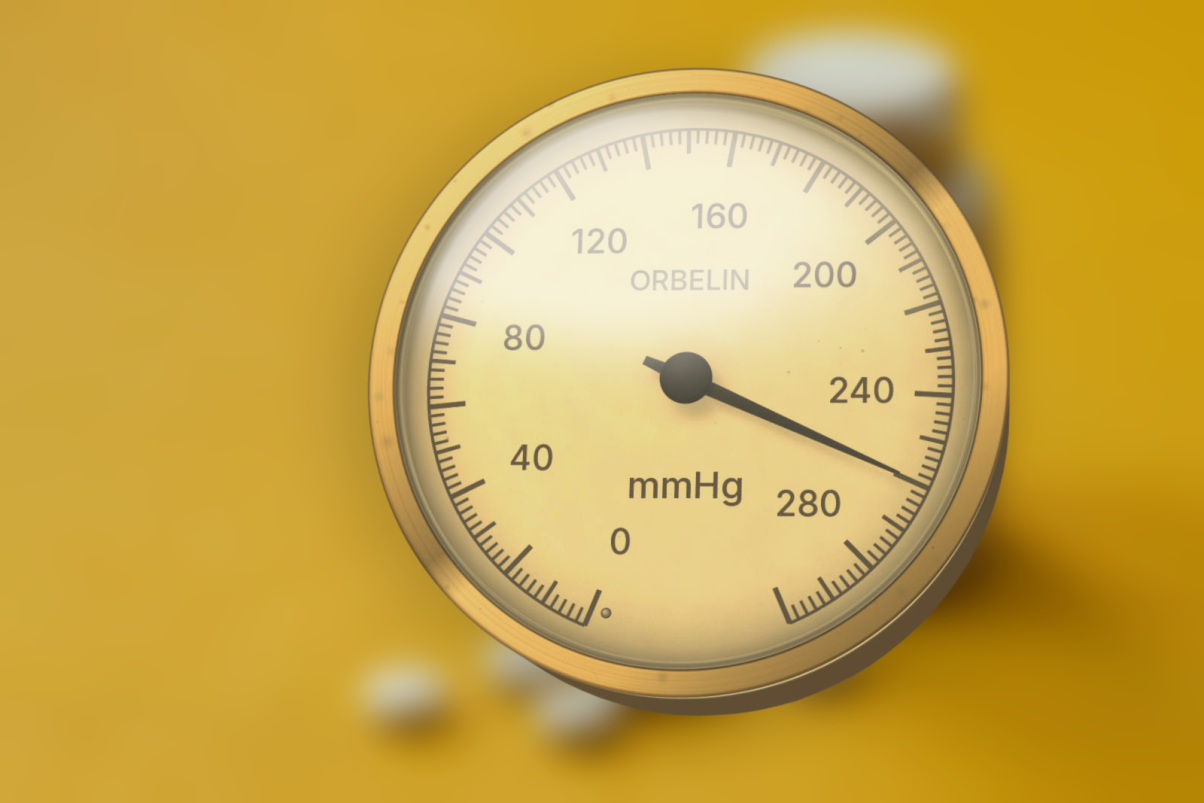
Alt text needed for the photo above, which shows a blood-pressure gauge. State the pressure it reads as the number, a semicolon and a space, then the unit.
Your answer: 260; mmHg
